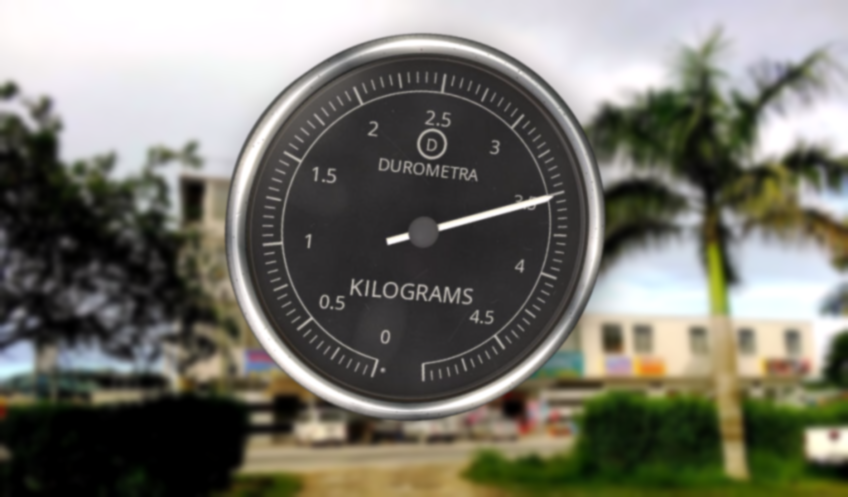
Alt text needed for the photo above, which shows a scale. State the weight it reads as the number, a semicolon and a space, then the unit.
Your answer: 3.5; kg
